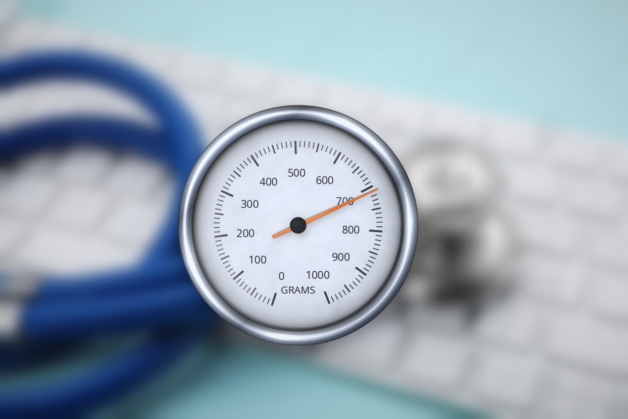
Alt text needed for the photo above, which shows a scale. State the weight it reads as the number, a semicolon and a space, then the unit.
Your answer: 710; g
